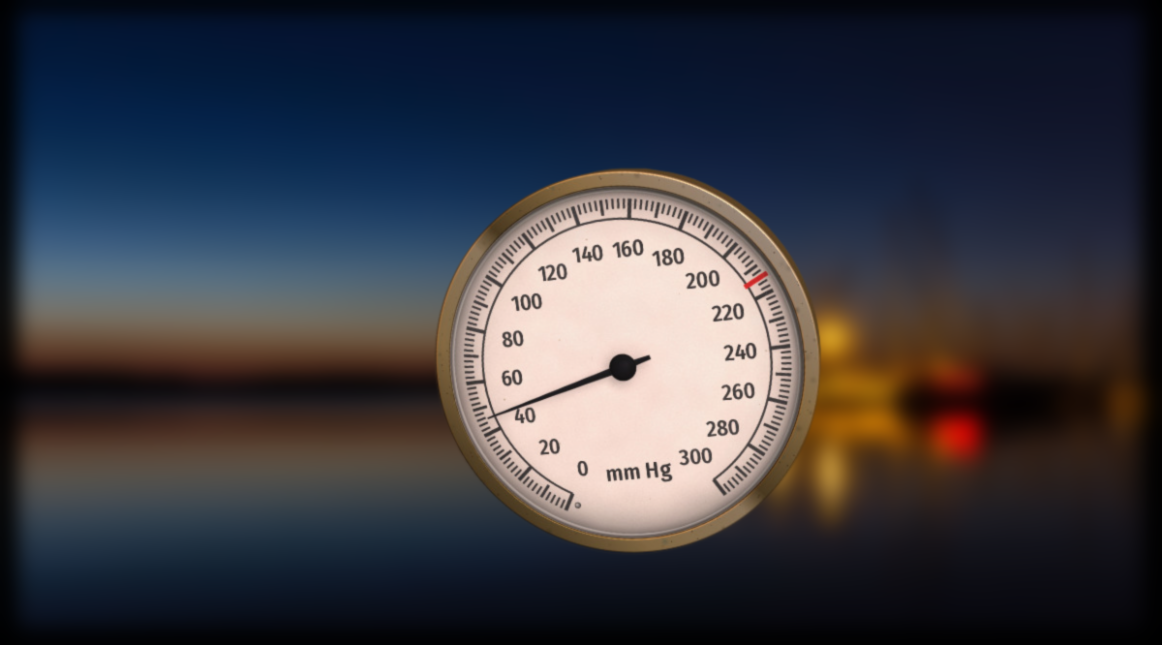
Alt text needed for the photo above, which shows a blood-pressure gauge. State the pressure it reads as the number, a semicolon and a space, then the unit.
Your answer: 46; mmHg
